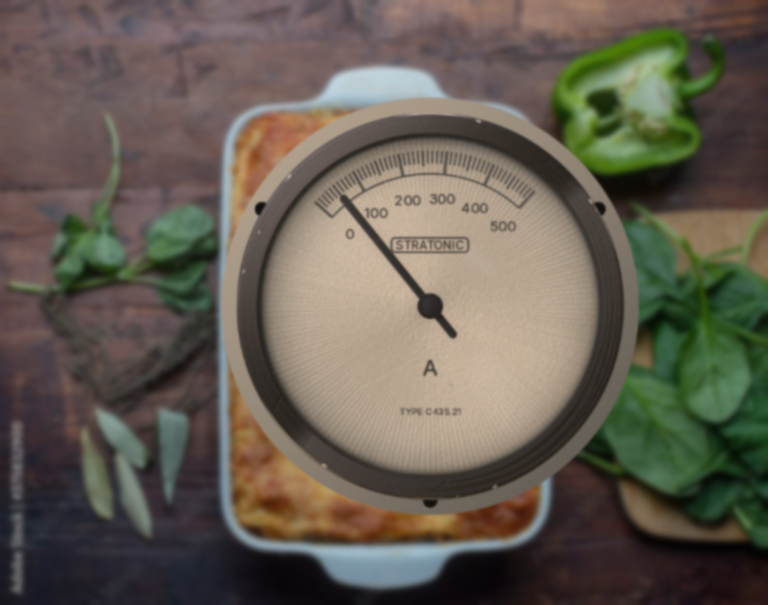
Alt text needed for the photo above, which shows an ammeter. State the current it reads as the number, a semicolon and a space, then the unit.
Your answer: 50; A
